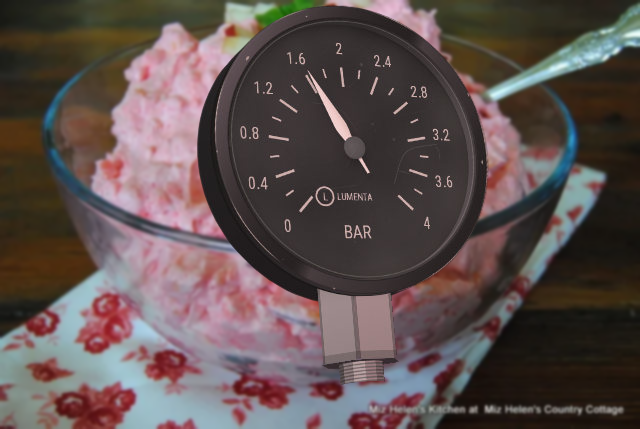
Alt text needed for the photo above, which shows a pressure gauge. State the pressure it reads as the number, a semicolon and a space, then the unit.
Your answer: 1.6; bar
